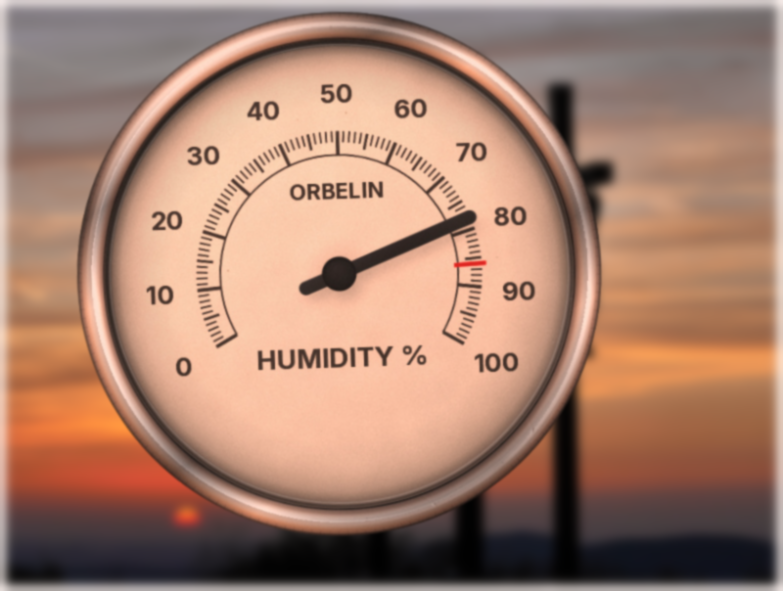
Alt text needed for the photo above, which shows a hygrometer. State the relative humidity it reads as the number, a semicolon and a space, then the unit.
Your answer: 78; %
